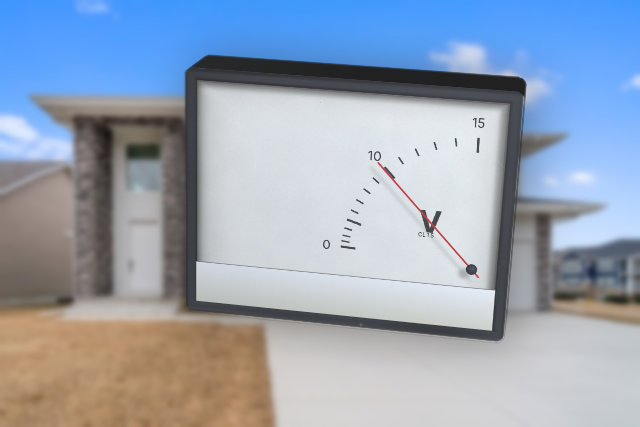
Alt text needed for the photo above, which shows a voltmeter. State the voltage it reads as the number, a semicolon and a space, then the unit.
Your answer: 10; V
